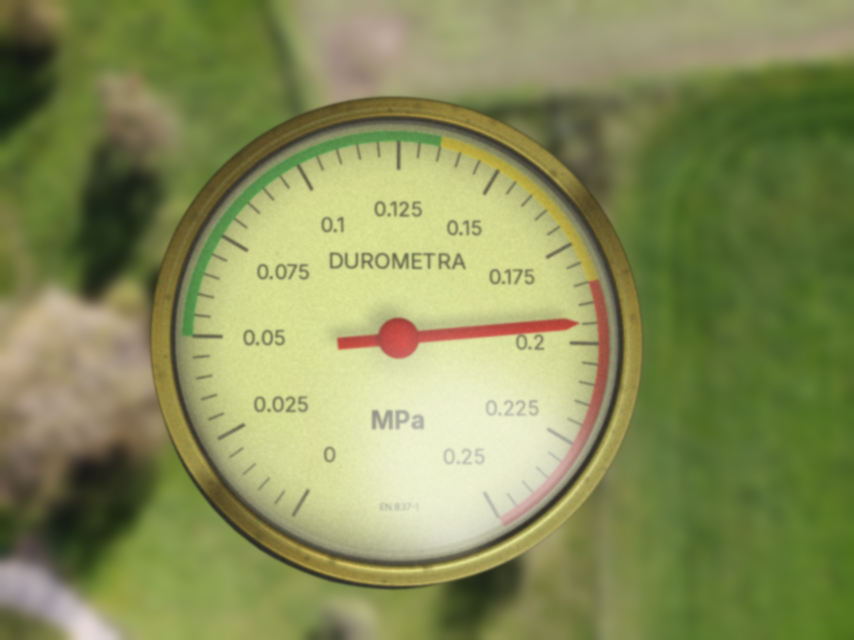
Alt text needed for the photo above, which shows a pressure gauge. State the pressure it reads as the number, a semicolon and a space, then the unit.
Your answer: 0.195; MPa
